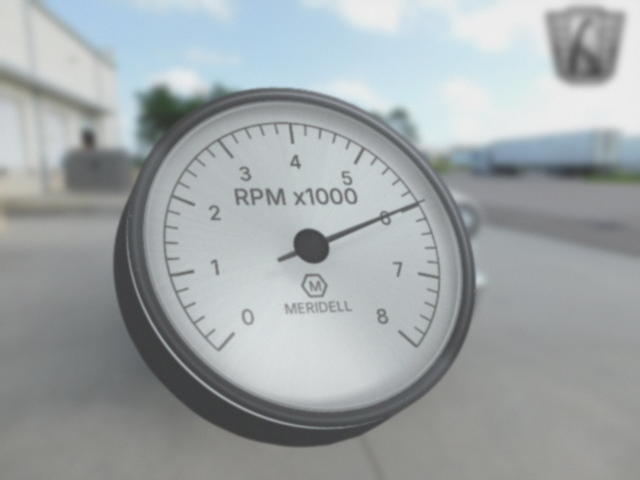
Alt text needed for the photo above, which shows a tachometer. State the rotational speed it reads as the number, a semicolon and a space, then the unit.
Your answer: 6000; rpm
